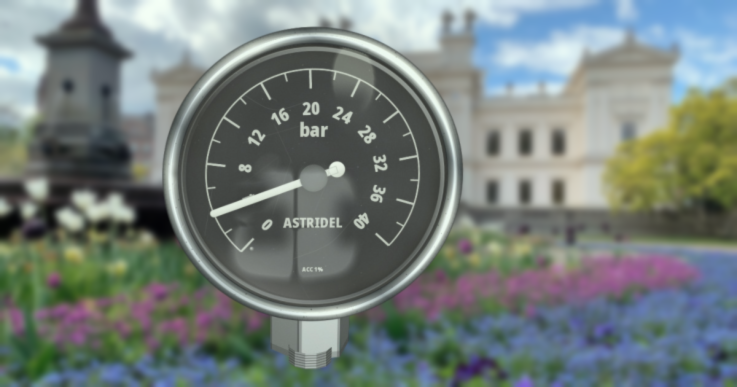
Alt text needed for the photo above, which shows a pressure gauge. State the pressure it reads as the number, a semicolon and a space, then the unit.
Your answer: 4; bar
